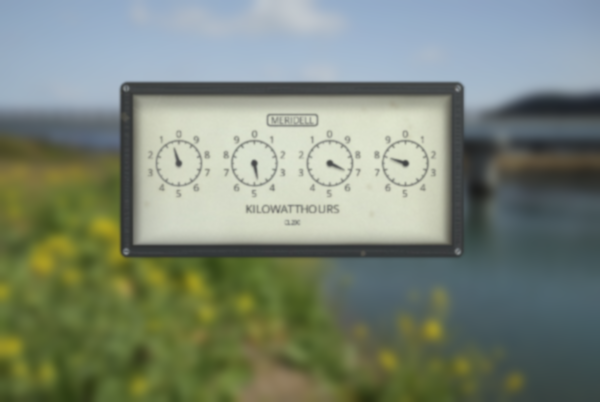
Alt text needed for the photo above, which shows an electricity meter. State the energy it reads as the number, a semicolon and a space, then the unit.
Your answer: 468; kWh
